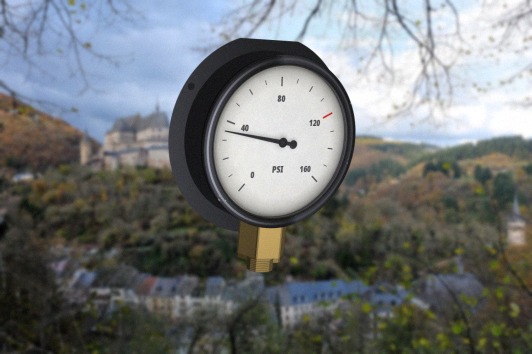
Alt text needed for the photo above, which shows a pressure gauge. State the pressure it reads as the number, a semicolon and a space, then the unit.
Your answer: 35; psi
